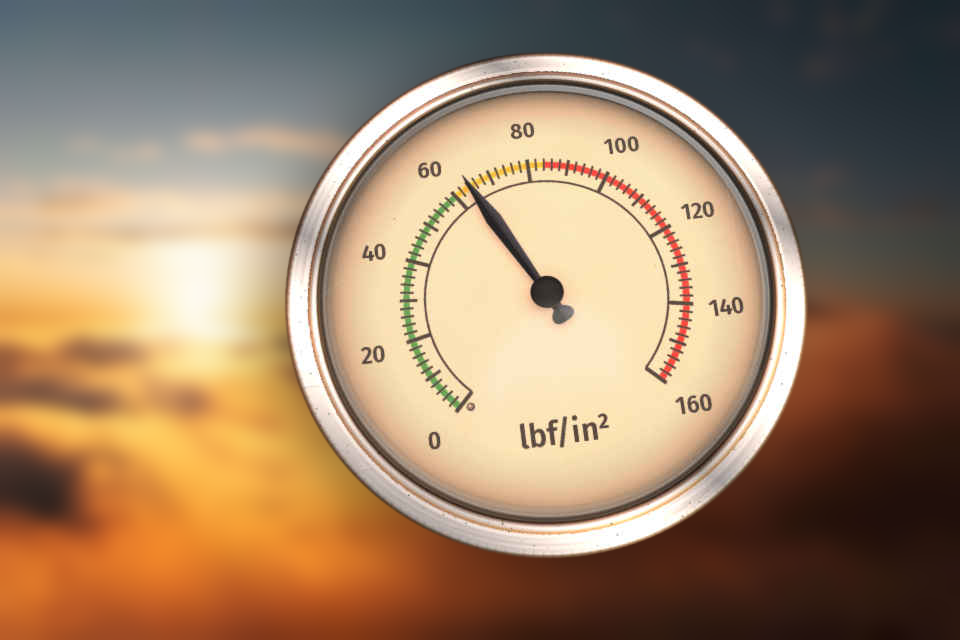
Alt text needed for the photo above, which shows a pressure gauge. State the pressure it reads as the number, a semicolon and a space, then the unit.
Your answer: 64; psi
